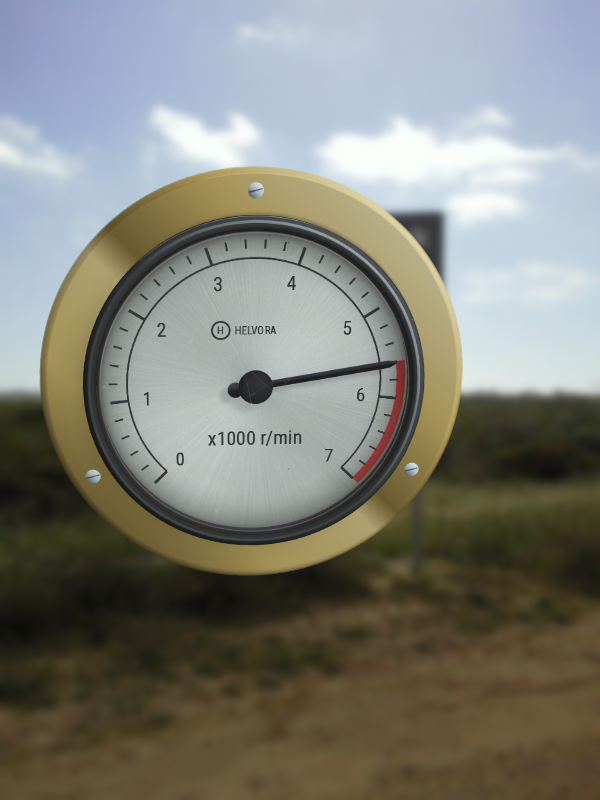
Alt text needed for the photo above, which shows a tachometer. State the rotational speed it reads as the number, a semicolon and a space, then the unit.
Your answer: 5600; rpm
